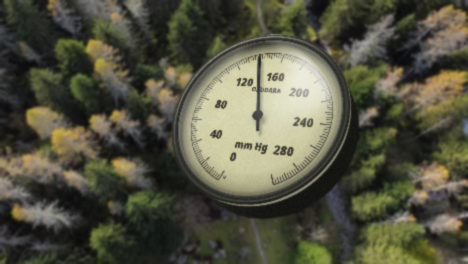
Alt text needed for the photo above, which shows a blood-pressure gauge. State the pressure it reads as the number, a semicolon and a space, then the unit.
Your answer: 140; mmHg
